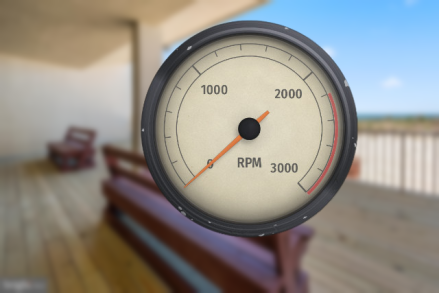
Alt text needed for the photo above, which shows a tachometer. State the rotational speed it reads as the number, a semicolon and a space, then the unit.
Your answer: 0; rpm
